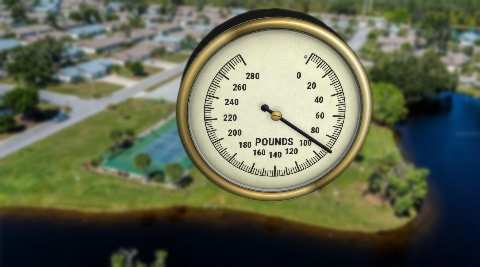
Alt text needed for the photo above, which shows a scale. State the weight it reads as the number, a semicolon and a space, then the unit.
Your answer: 90; lb
